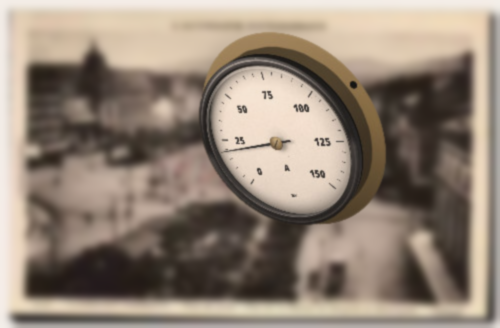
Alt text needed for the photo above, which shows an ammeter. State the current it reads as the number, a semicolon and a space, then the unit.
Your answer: 20; A
